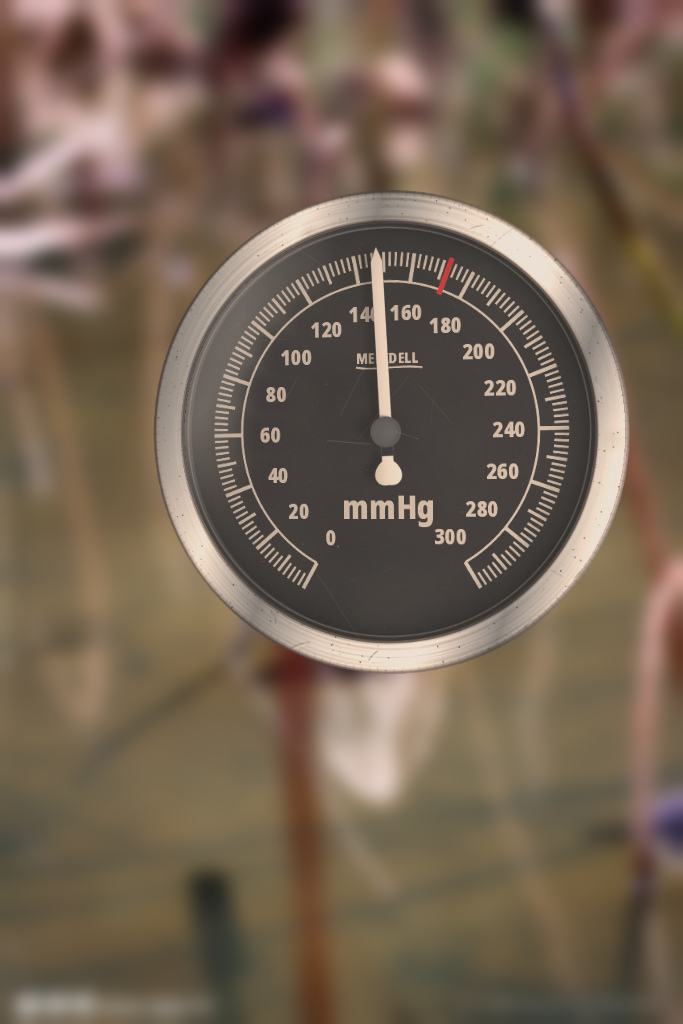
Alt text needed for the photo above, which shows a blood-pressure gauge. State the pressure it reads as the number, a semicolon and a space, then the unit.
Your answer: 148; mmHg
